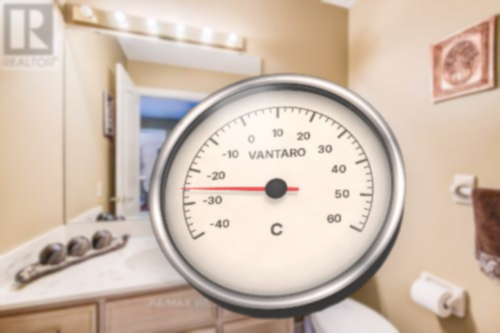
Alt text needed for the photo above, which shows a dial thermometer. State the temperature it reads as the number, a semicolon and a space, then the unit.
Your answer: -26; °C
